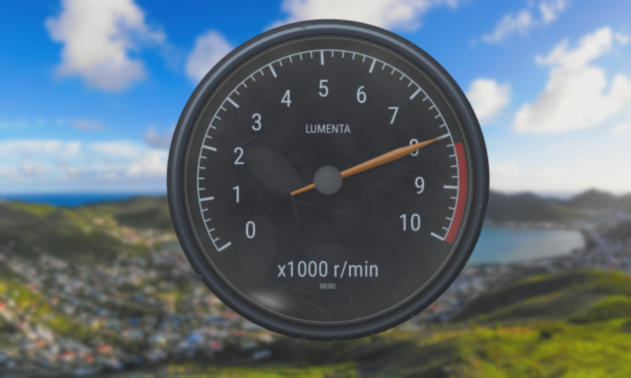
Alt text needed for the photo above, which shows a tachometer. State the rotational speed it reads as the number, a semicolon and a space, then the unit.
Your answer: 8000; rpm
